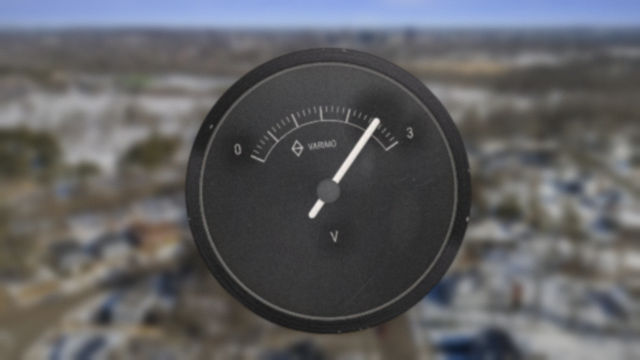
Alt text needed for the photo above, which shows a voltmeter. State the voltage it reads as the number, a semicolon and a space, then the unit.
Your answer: 2.5; V
